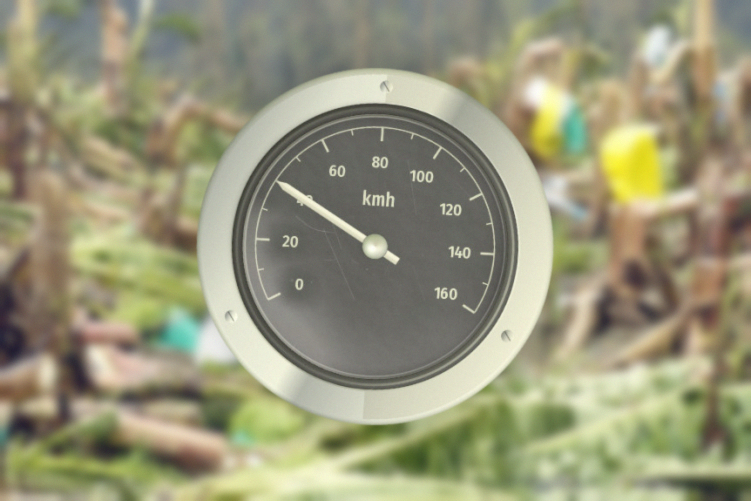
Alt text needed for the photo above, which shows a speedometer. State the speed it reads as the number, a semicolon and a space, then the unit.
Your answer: 40; km/h
